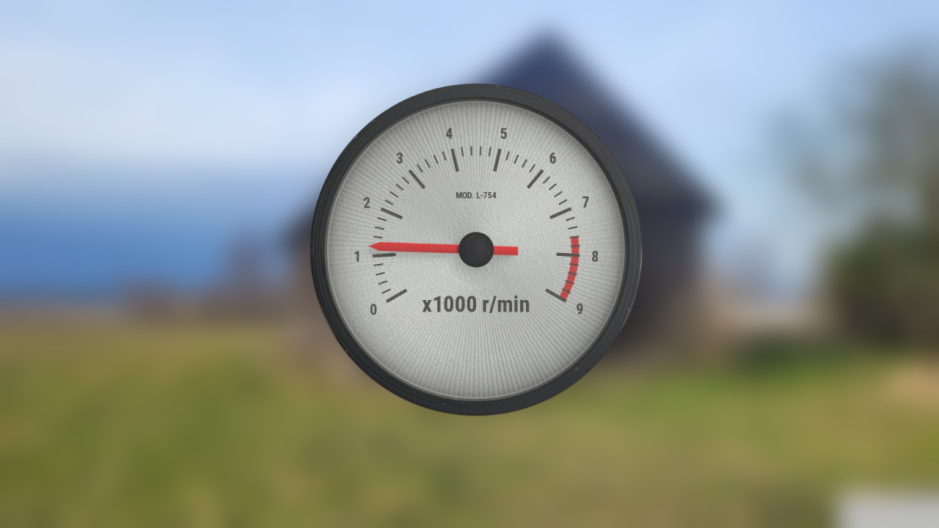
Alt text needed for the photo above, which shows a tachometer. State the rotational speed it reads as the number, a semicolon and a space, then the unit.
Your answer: 1200; rpm
